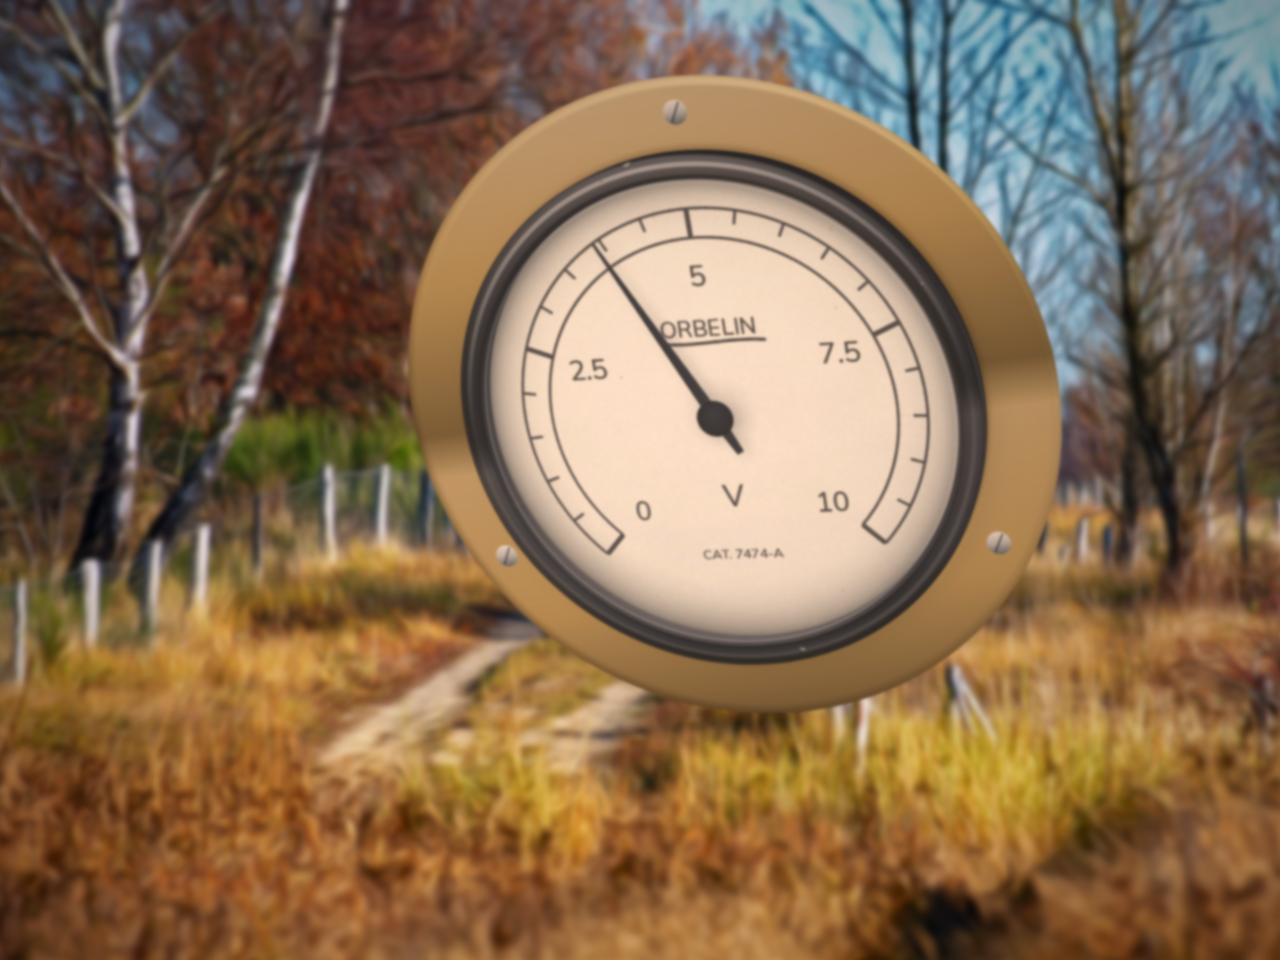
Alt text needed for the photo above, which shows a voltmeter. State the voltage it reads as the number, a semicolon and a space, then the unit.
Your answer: 4; V
